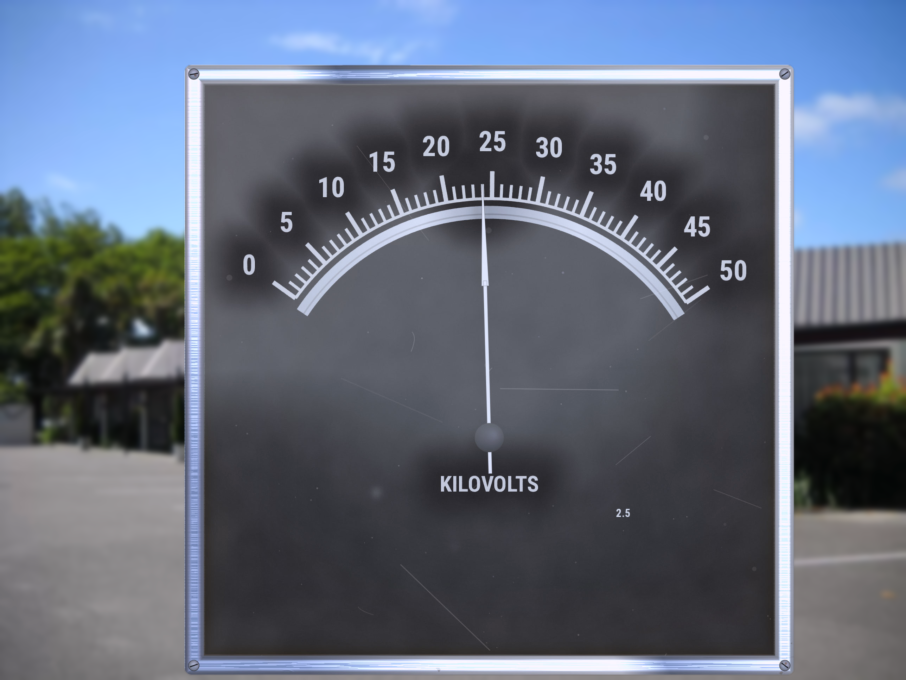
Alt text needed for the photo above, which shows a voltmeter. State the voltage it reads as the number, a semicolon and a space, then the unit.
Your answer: 24; kV
